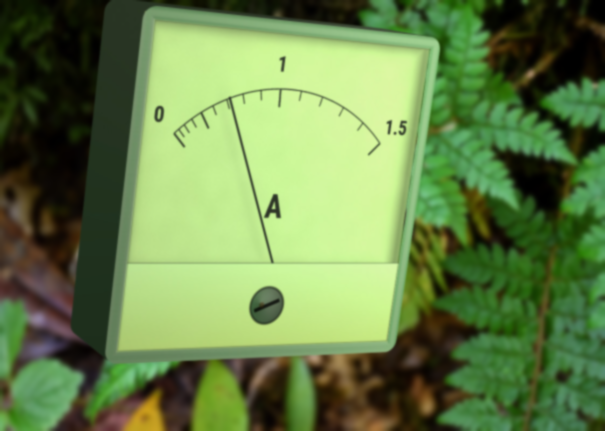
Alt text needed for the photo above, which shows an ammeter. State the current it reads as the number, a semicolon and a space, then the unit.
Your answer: 0.7; A
